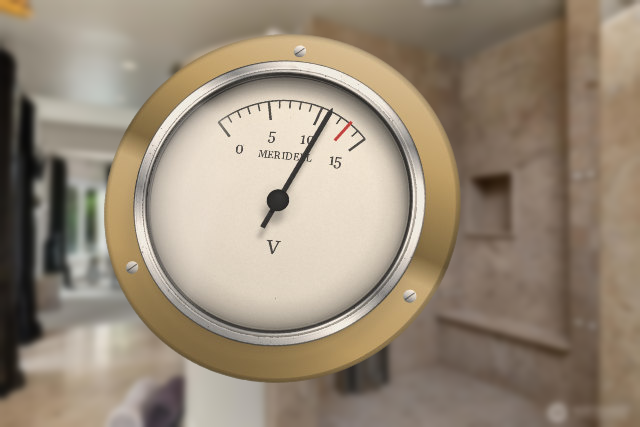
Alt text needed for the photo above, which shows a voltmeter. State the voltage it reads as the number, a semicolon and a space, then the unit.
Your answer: 11; V
